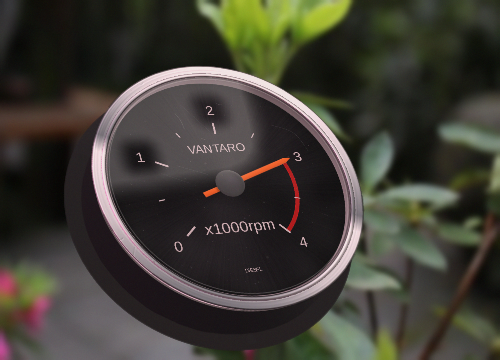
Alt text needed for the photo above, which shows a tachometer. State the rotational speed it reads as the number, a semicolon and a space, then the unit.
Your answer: 3000; rpm
